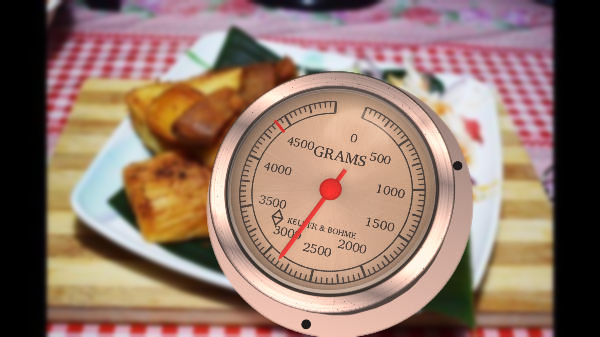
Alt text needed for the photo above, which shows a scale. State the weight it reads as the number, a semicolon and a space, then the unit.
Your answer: 2850; g
